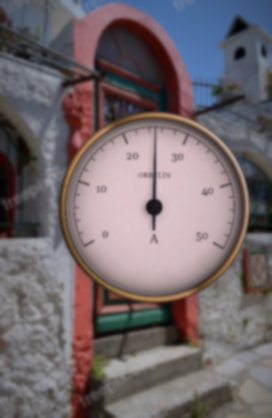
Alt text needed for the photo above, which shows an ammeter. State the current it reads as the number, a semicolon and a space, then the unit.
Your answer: 25; A
